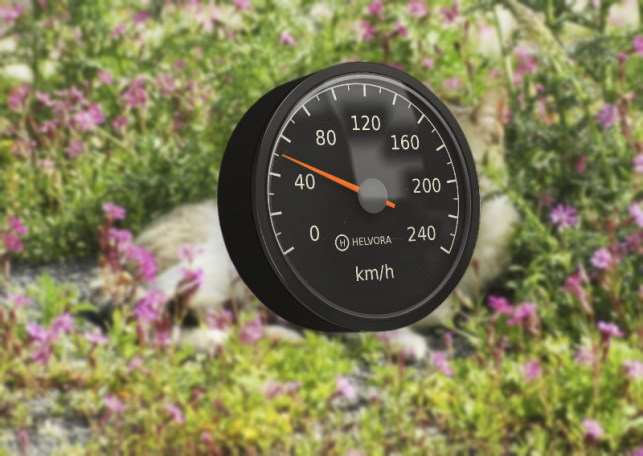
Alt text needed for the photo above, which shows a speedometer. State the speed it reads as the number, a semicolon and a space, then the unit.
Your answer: 50; km/h
